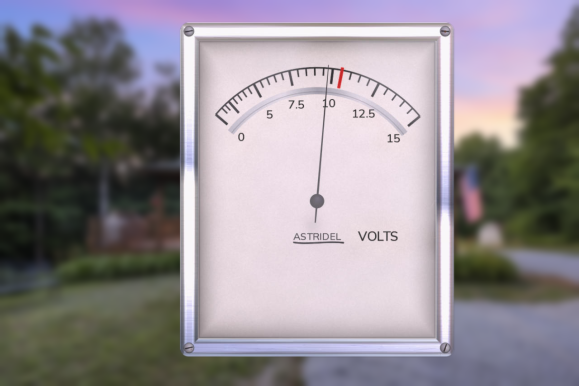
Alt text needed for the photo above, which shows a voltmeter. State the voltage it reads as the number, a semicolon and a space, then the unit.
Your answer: 9.75; V
